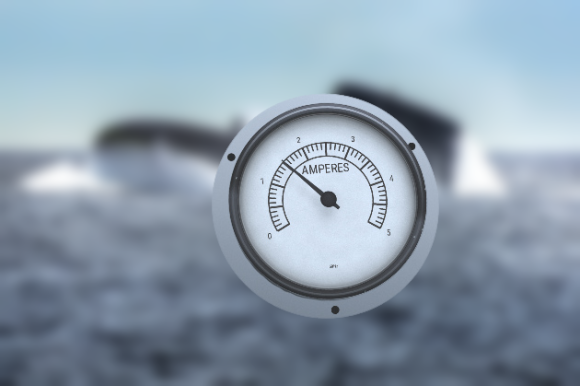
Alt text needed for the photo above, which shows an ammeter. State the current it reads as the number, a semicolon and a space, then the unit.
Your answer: 1.5; A
